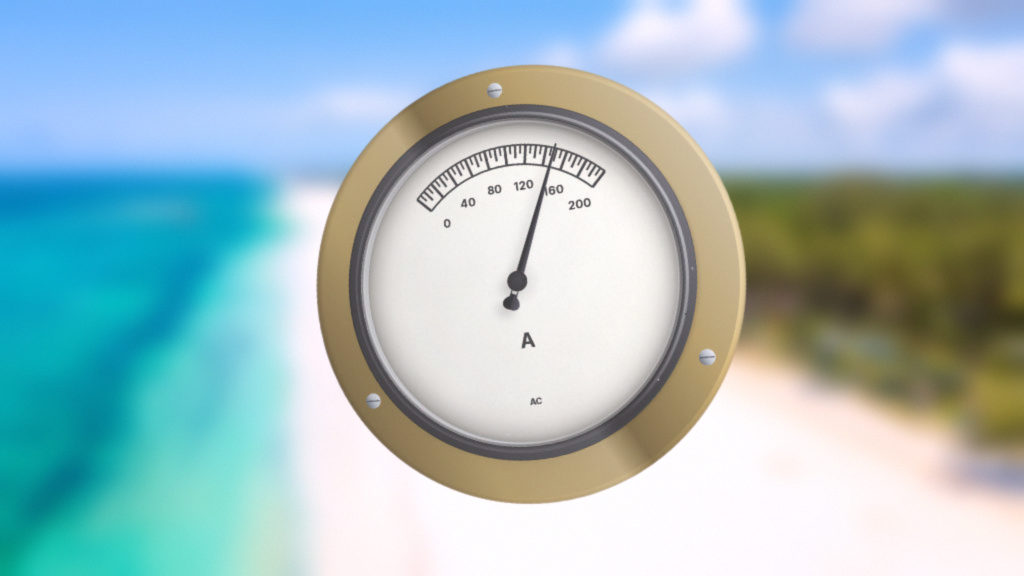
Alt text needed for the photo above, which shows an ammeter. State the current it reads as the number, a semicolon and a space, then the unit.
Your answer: 150; A
